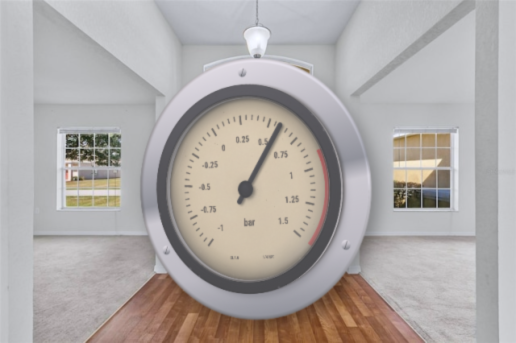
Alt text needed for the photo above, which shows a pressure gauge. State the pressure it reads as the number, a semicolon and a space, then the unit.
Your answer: 0.6; bar
